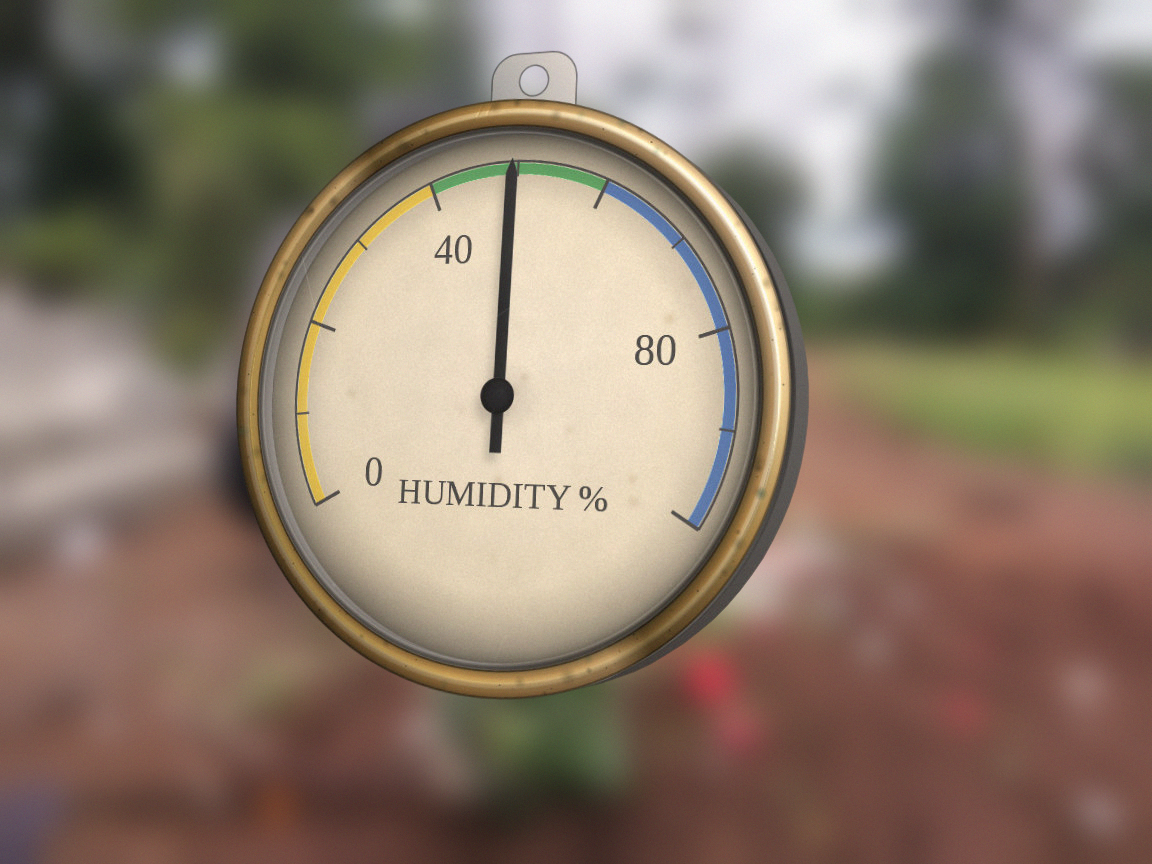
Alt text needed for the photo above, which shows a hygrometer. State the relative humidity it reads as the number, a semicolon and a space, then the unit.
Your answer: 50; %
